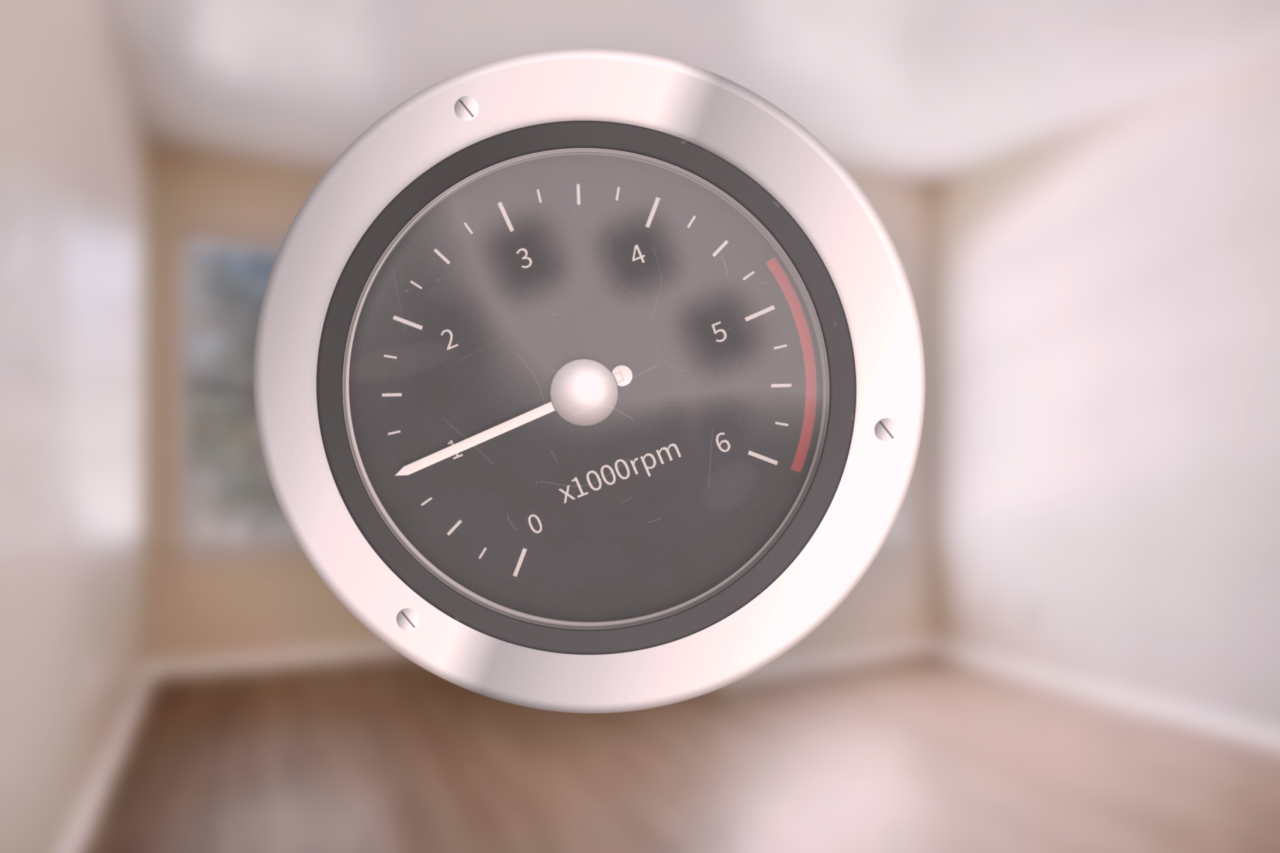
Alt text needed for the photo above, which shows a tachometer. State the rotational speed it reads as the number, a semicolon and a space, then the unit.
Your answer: 1000; rpm
